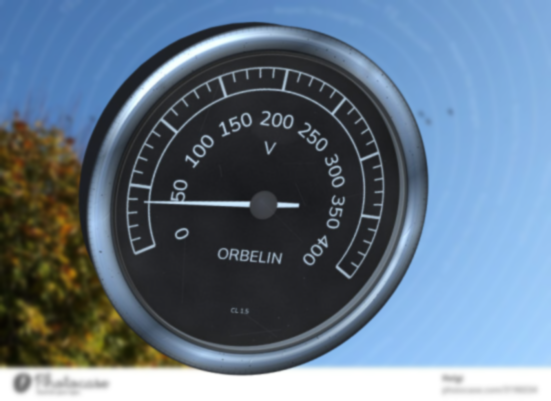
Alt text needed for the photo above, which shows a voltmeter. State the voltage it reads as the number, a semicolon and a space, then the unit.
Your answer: 40; V
